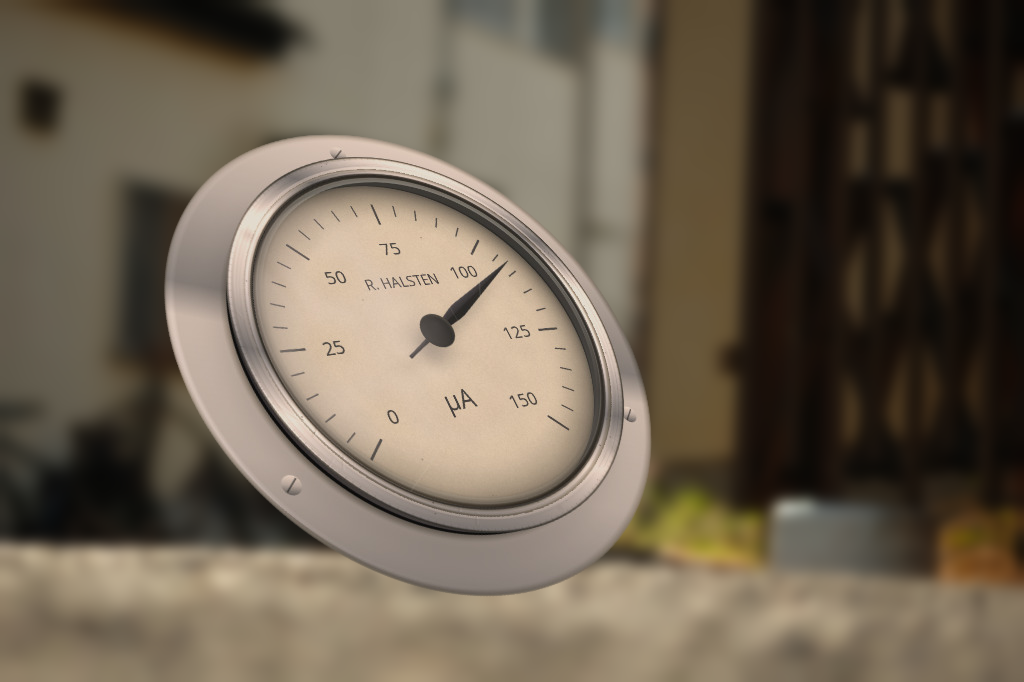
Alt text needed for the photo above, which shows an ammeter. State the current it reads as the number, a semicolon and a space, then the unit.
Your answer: 107.5; µA
